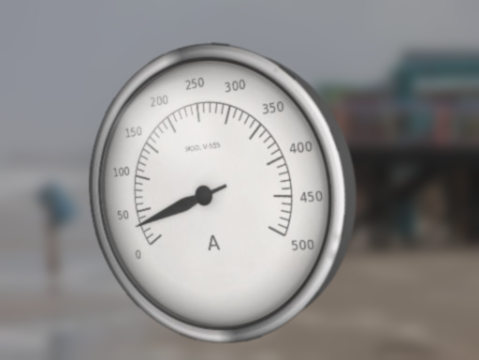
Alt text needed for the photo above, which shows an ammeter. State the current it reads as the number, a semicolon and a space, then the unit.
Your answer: 30; A
